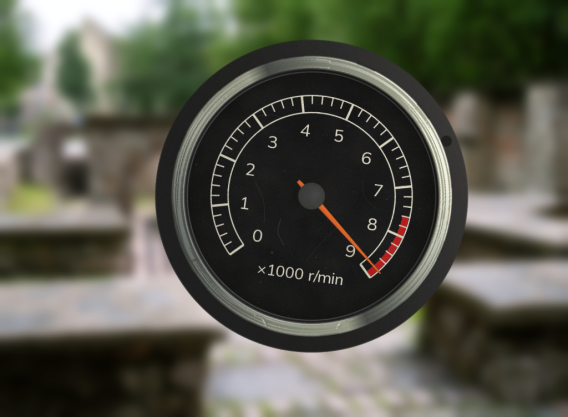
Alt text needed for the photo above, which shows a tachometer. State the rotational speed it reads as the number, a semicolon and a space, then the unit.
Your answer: 8800; rpm
